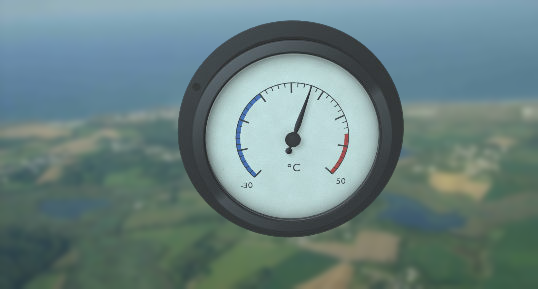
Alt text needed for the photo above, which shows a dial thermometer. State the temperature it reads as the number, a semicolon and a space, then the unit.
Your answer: 16; °C
